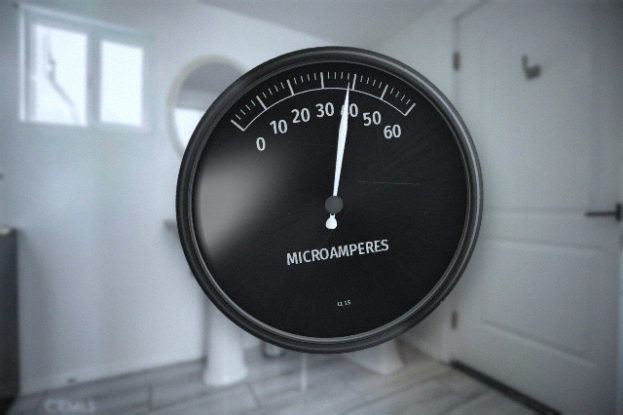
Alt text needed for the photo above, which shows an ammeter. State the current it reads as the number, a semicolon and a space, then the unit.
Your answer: 38; µA
